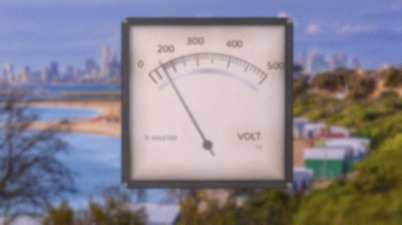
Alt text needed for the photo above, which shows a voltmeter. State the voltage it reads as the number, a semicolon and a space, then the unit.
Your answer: 150; V
